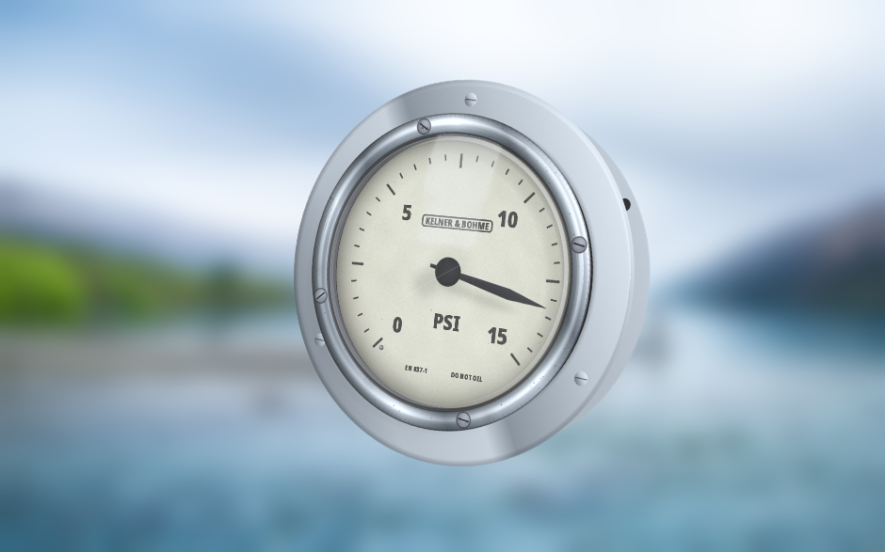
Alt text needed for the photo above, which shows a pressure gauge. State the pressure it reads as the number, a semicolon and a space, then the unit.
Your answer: 13.25; psi
